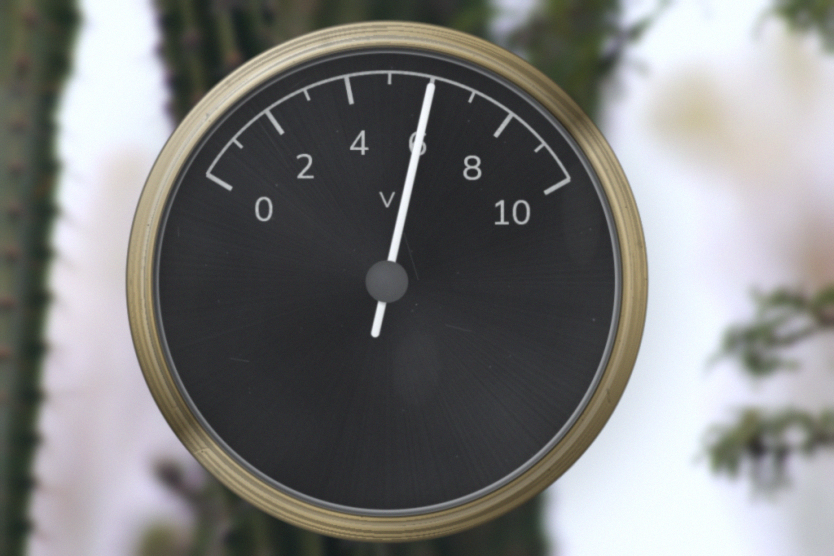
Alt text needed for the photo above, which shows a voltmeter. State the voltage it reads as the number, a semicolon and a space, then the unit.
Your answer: 6; V
